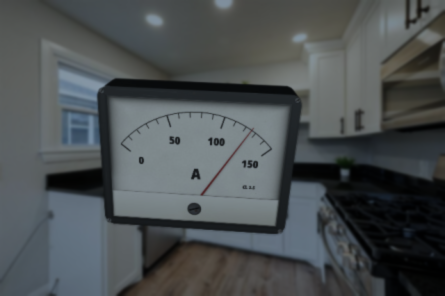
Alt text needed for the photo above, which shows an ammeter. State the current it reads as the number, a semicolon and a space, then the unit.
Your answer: 125; A
